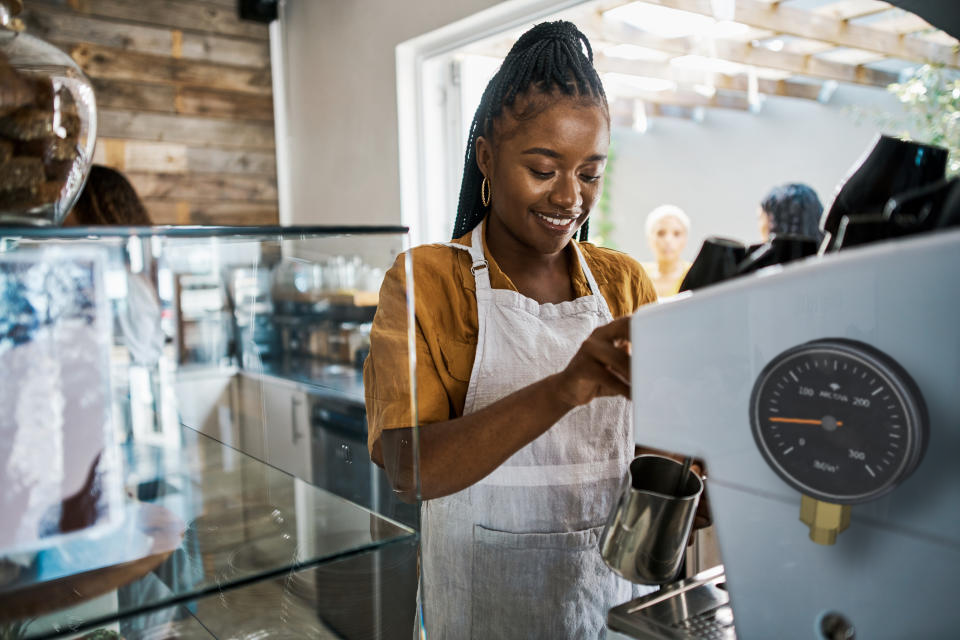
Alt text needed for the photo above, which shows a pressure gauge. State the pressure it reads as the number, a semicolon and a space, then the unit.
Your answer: 40; psi
